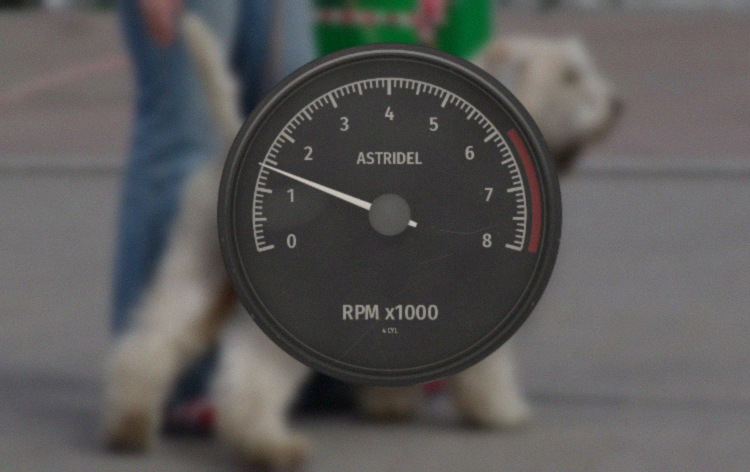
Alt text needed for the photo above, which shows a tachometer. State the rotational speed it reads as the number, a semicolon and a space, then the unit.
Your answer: 1400; rpm
